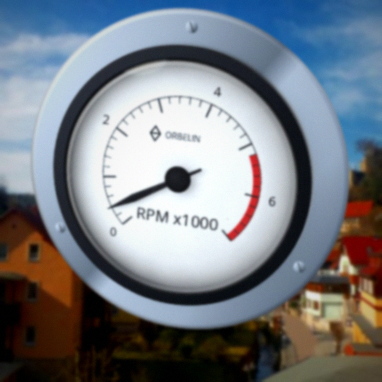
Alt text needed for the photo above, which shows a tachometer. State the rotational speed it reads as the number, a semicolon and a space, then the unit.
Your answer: 400; rpm
